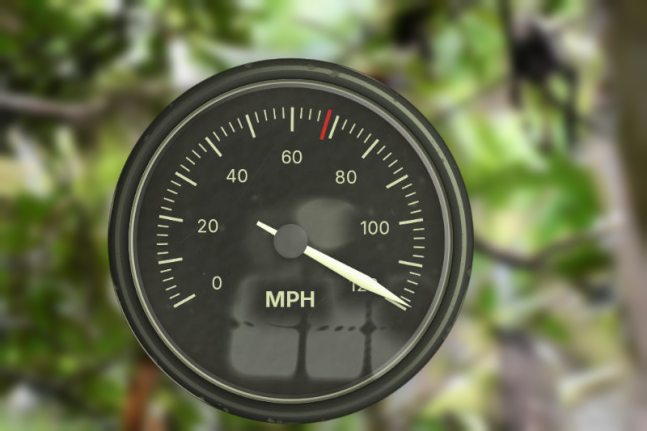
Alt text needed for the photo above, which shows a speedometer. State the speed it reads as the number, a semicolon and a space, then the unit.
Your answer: 119; mph
